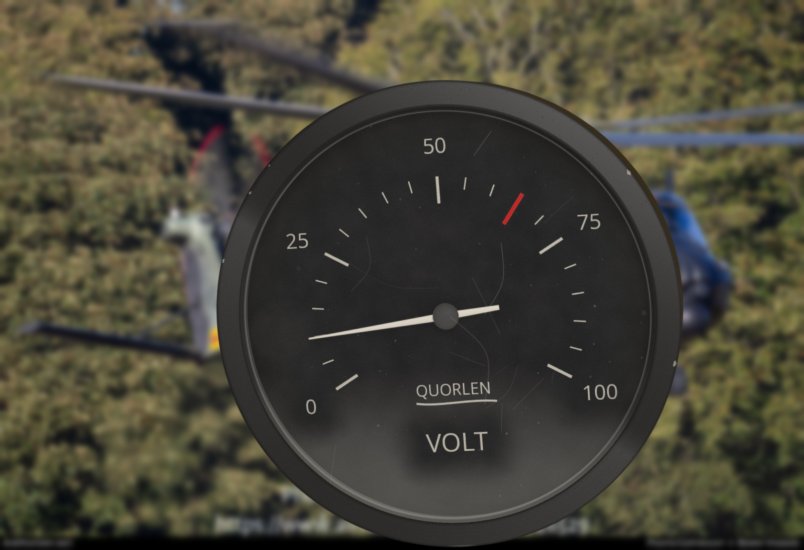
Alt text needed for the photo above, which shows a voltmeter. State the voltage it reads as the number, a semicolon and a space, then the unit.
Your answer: 10; V
